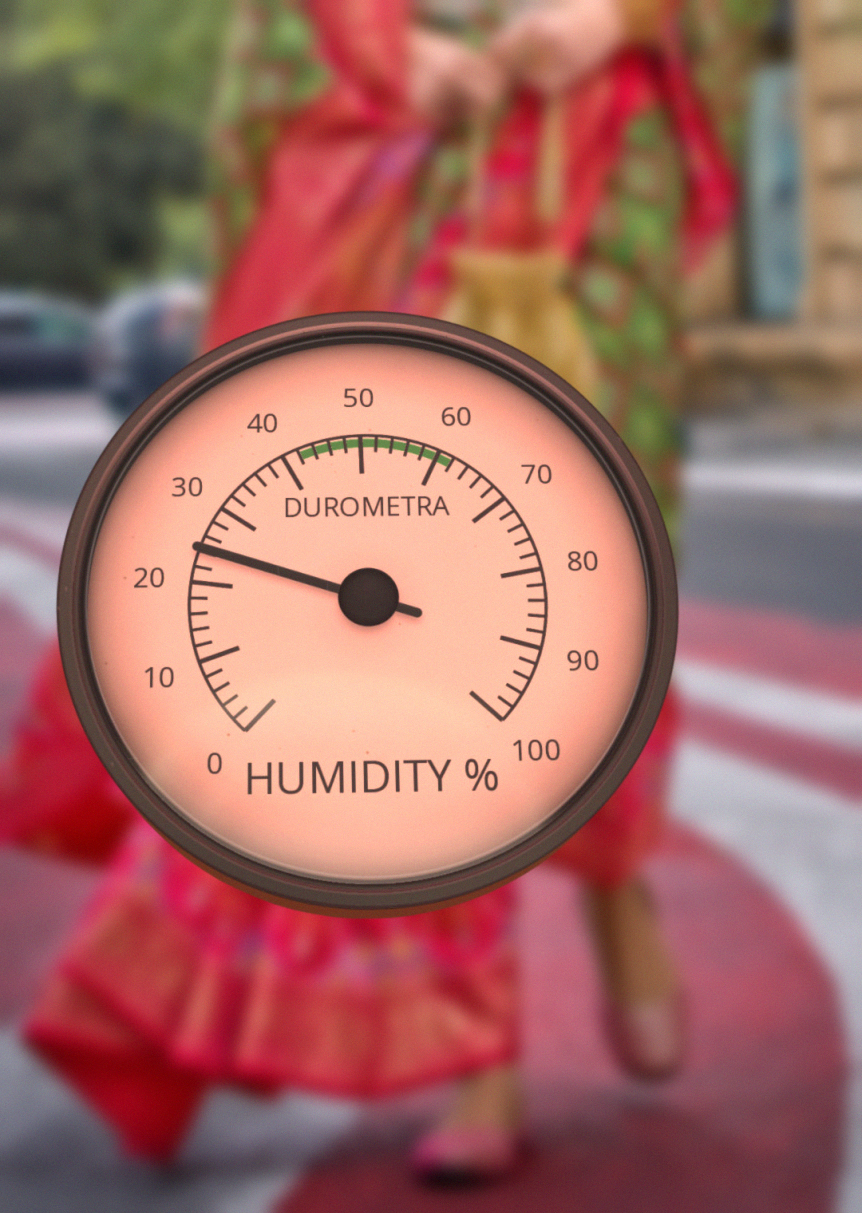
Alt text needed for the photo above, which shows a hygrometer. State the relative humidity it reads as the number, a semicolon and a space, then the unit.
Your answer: 24; %
